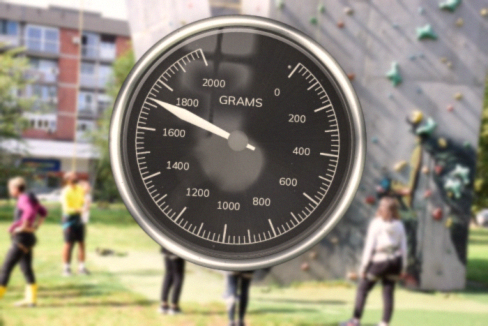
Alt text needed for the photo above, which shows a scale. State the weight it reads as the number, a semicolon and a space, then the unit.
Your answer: 1720; g
